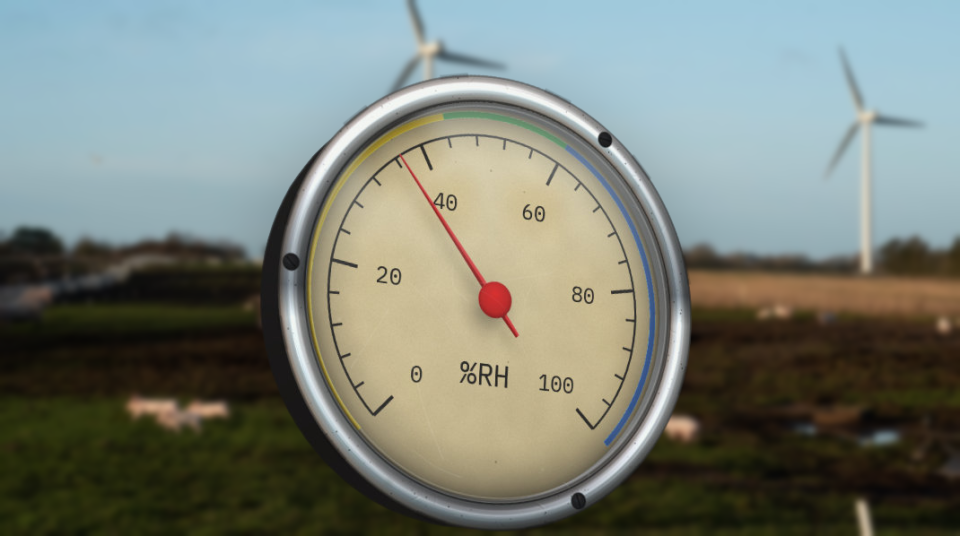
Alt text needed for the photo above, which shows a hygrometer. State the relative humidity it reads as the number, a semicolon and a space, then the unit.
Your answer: 36; %
